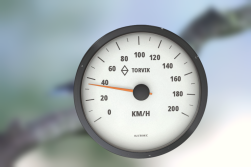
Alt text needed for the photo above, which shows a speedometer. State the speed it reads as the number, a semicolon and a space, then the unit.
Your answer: 35; km/h
